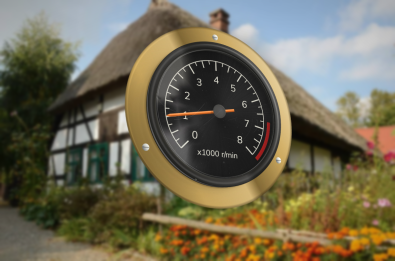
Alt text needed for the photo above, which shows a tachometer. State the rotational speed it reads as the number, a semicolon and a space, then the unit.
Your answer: 1000; rpm
